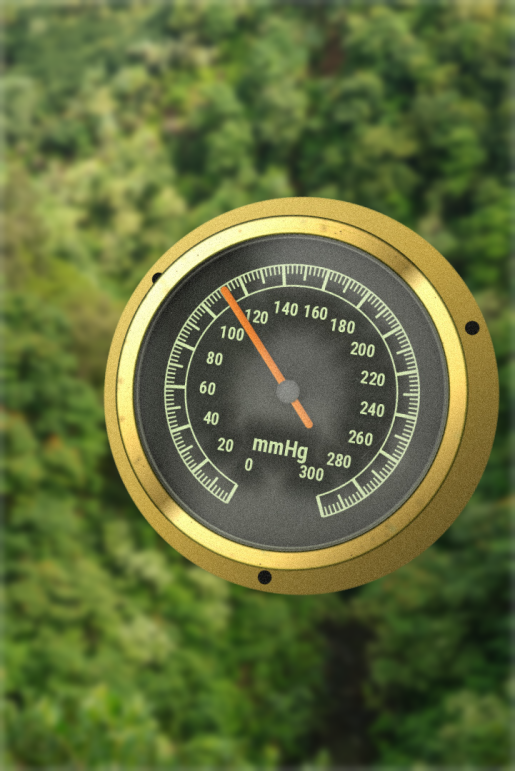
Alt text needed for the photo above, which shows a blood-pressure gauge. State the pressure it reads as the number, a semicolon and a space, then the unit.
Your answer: 112; mmHg
